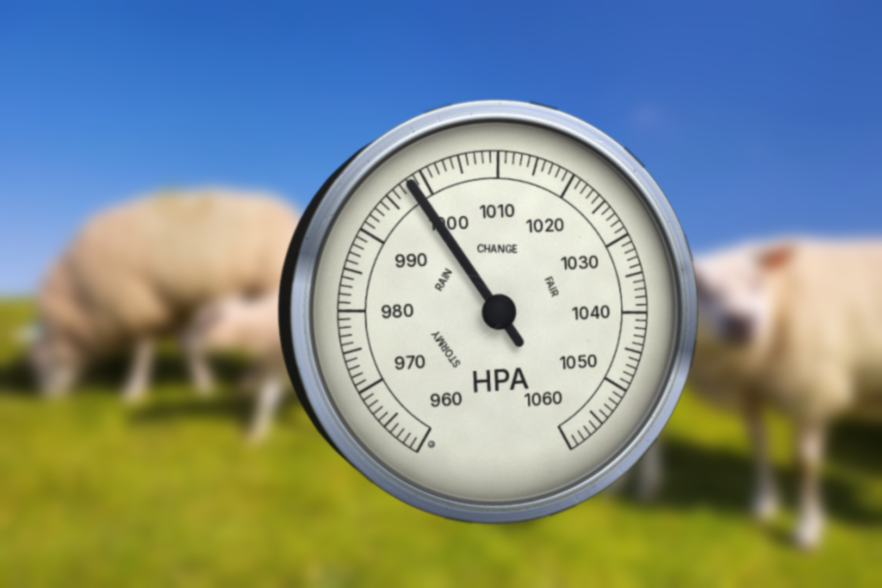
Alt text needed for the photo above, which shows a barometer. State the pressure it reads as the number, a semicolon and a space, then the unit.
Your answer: 998; hPa
